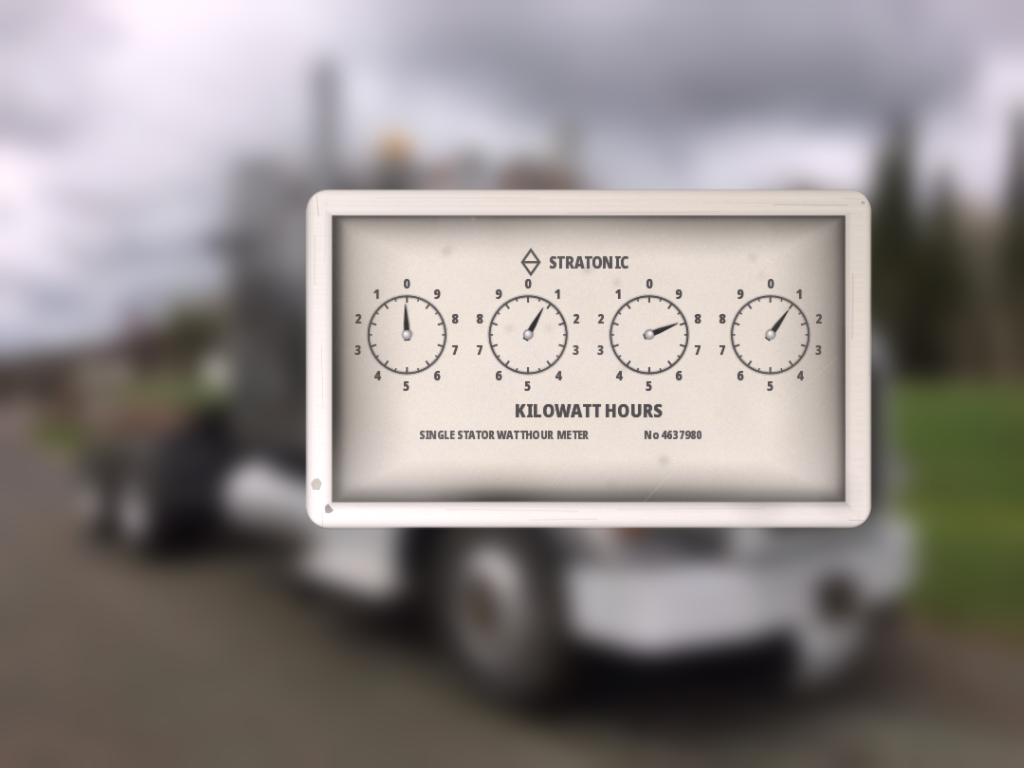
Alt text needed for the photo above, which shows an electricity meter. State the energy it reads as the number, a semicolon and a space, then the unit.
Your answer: 81; kWh
